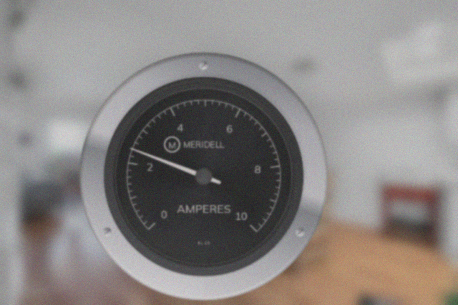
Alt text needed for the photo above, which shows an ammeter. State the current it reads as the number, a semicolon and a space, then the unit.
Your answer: 2.4; A
